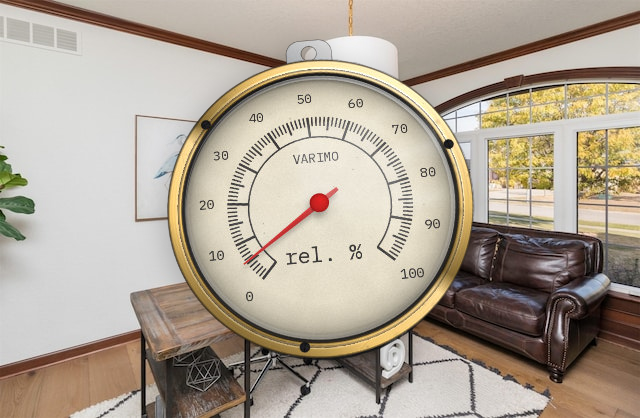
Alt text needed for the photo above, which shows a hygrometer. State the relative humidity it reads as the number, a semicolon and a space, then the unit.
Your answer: 5; %
